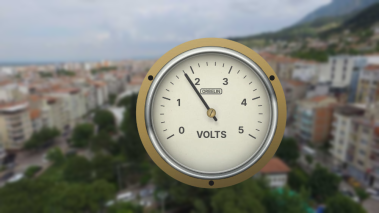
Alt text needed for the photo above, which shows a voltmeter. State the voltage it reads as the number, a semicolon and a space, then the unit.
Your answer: 1.8; V
